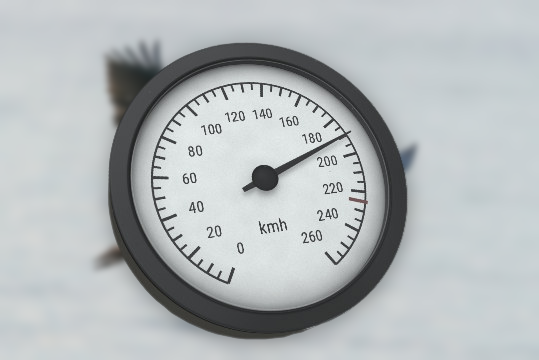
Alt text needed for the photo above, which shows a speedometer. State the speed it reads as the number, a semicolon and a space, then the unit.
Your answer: 190; km/h
